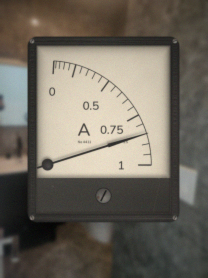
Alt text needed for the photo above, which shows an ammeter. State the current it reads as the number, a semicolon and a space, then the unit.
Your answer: 0.85; A
